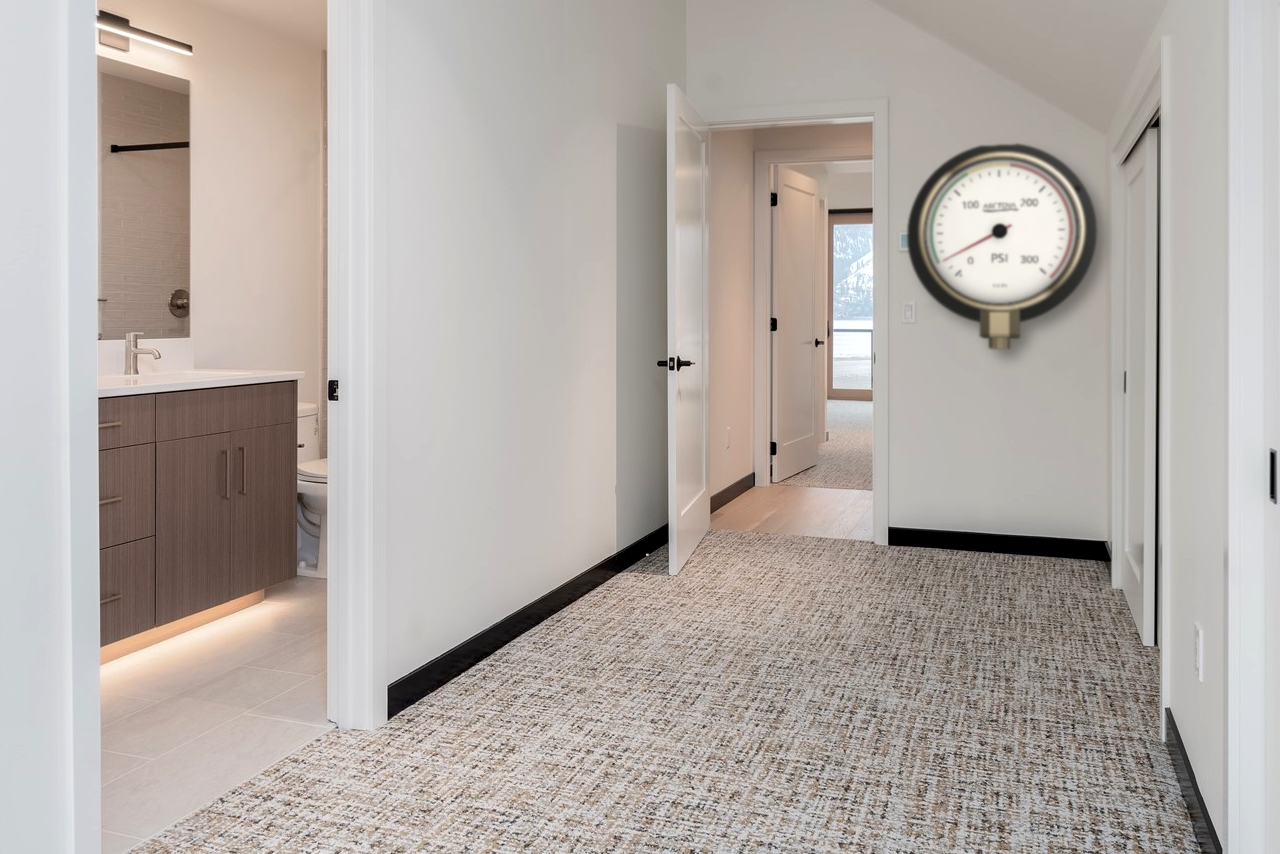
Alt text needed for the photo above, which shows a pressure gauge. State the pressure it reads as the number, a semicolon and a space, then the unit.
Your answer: 20; psi
